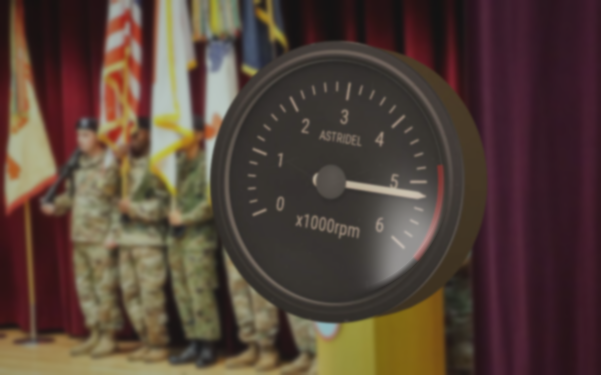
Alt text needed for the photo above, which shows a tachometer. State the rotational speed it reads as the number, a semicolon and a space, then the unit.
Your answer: 5200; rpm
